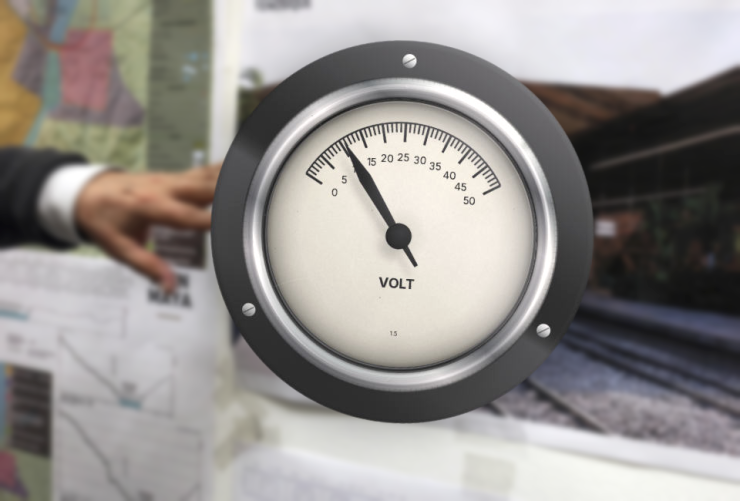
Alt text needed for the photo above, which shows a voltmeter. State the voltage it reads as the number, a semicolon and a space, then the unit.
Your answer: 11; V
